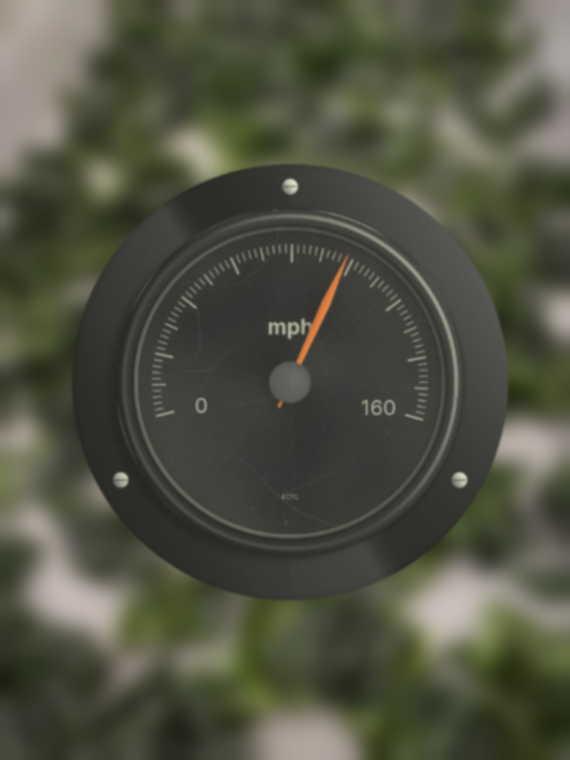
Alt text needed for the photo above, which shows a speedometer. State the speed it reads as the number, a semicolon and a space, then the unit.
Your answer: 98; mph
